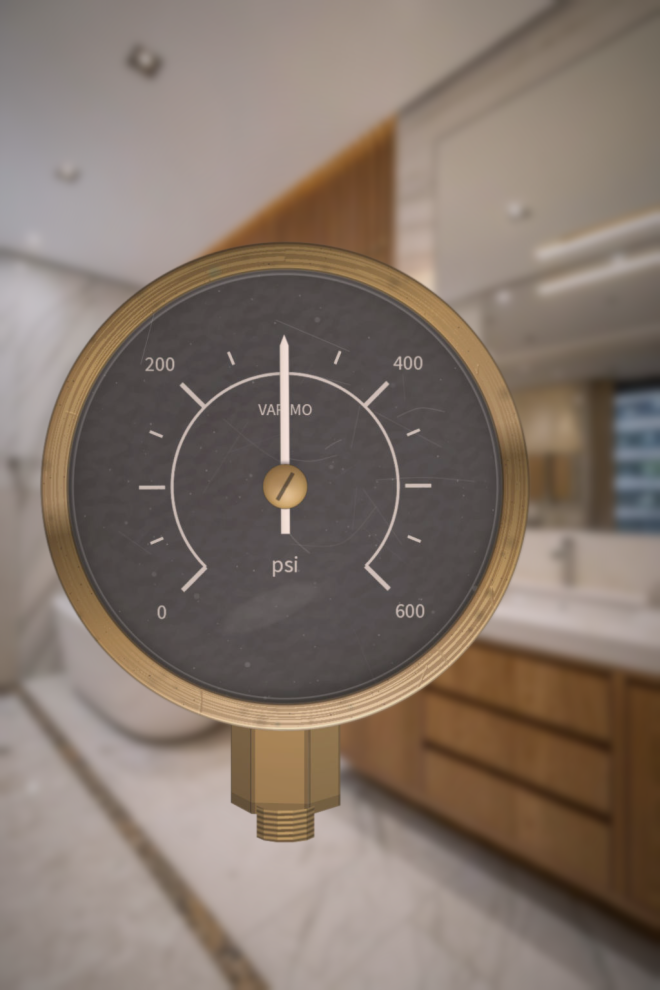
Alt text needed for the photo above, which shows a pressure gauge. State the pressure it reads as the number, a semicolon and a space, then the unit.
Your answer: 300; psi
